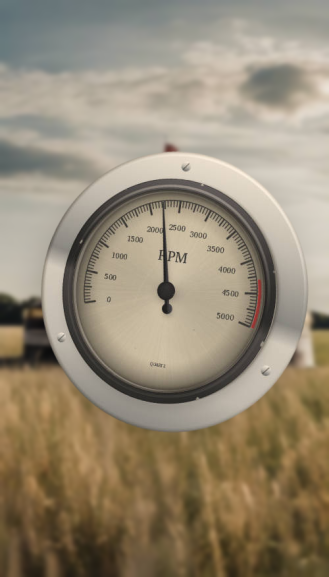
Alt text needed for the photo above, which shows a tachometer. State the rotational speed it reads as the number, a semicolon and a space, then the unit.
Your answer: 2250; rpm
